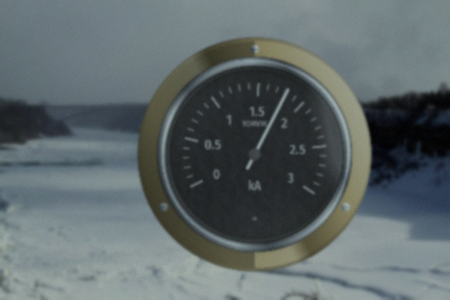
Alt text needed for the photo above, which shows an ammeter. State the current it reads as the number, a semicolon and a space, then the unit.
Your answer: 1.8; kA
